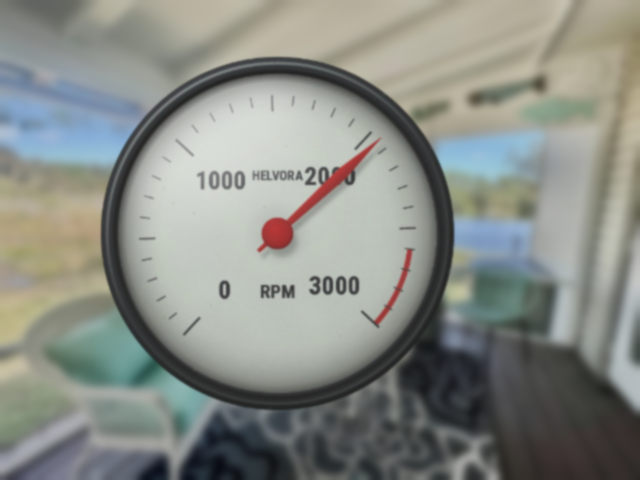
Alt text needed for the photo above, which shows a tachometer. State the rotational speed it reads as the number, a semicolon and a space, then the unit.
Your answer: 2050; rpm
